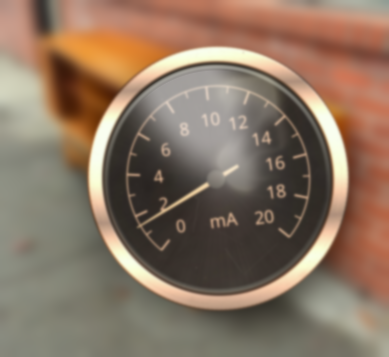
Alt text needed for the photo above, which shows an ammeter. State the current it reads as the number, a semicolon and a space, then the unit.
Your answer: 1.5; mA
